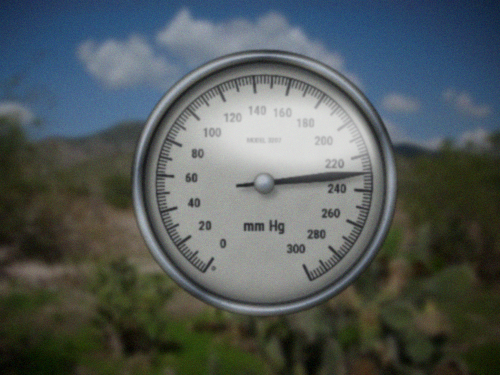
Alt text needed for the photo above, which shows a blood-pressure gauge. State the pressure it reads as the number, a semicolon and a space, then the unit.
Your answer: 230; mmHg
